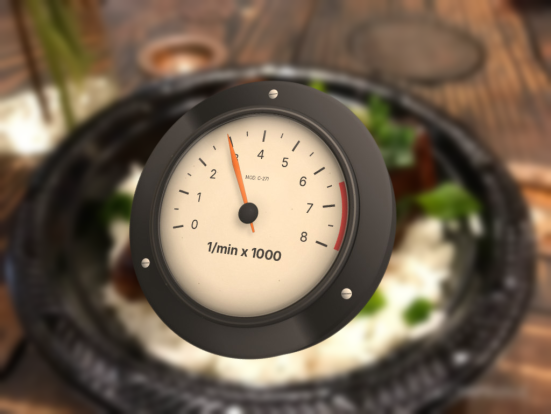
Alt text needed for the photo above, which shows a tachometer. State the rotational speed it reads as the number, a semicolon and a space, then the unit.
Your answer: 3000; rpm
